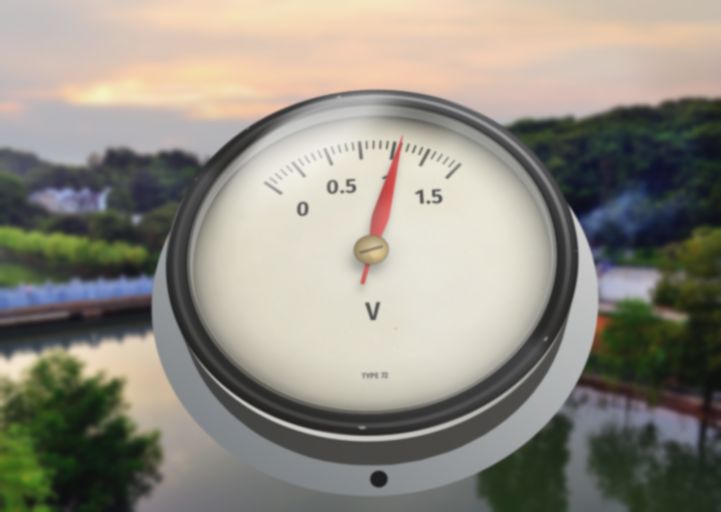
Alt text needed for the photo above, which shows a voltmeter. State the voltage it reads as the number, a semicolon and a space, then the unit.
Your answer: 1.05; V
